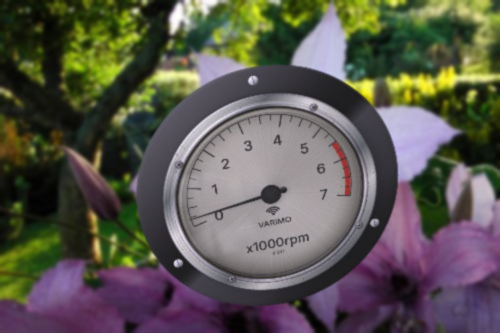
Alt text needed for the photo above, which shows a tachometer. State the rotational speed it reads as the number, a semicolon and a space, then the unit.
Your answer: 250; rpm
